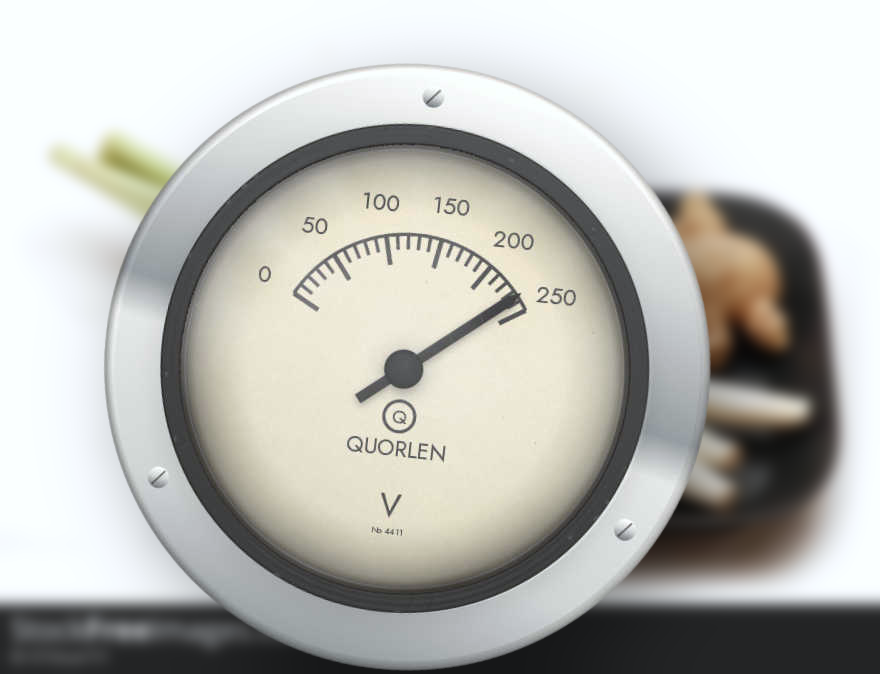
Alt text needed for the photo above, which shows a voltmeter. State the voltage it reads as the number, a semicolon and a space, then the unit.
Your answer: 235; V
